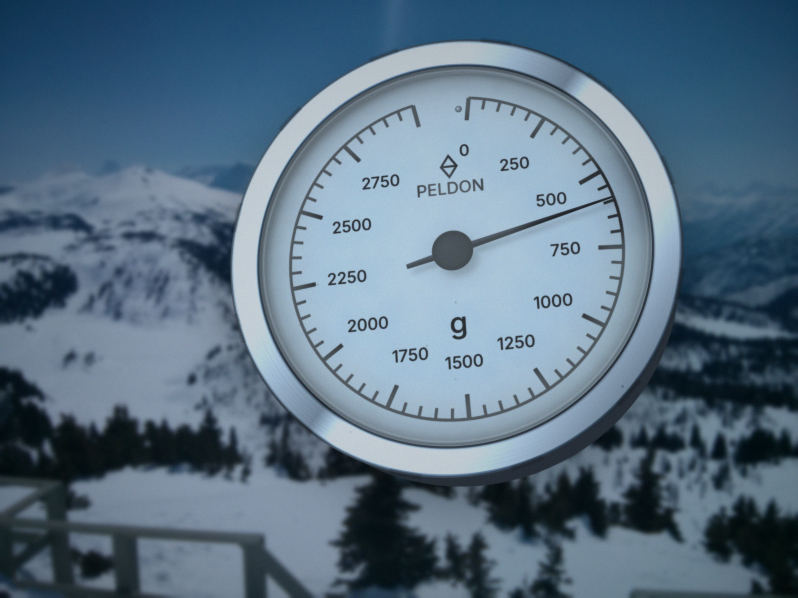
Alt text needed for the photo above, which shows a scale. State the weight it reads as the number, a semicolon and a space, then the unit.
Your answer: 600; g
